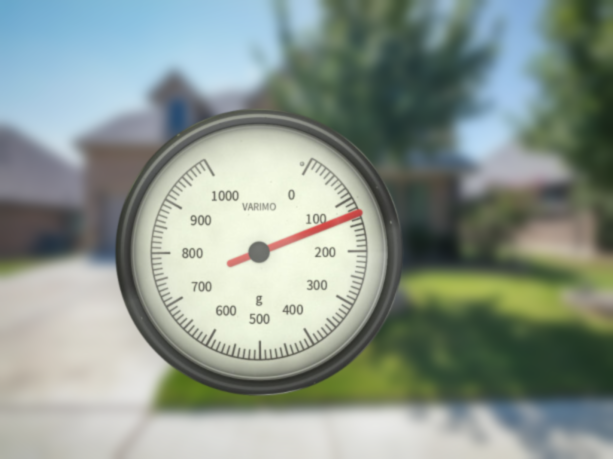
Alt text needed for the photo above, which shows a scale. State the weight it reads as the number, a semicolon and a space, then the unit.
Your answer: 130; g
